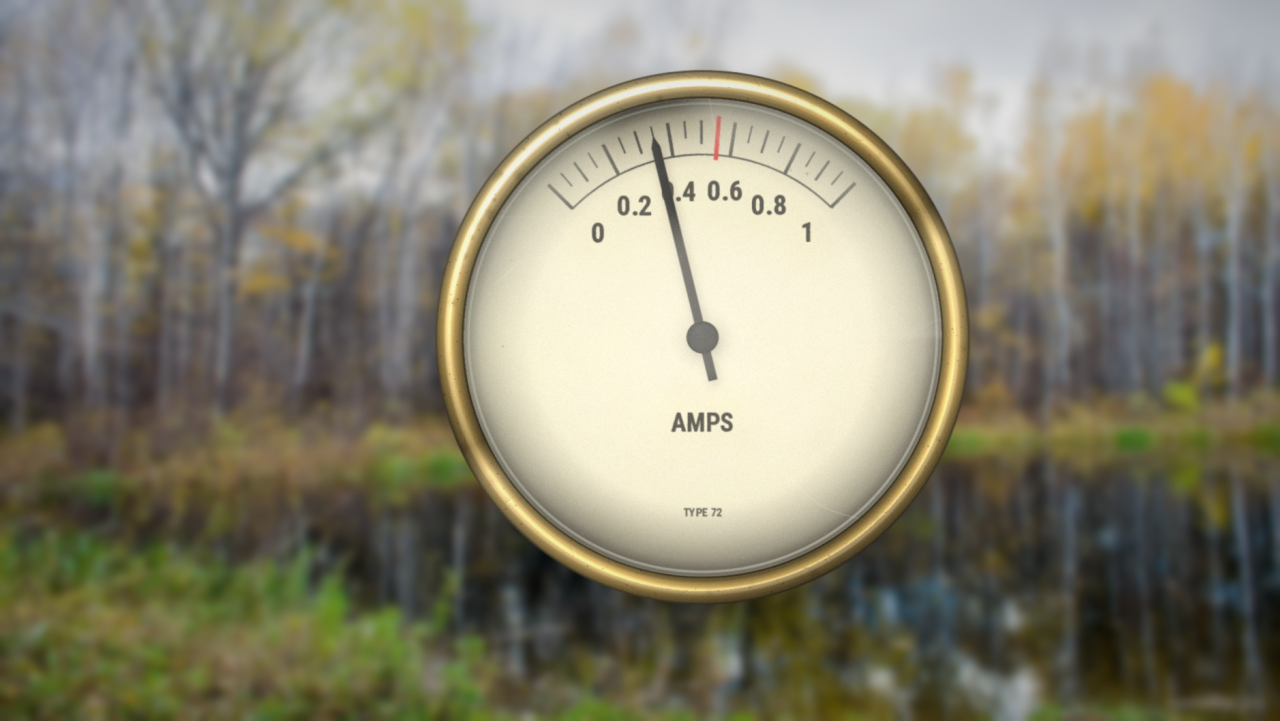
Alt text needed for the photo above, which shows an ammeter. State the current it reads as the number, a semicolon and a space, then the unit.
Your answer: 0.35; A
